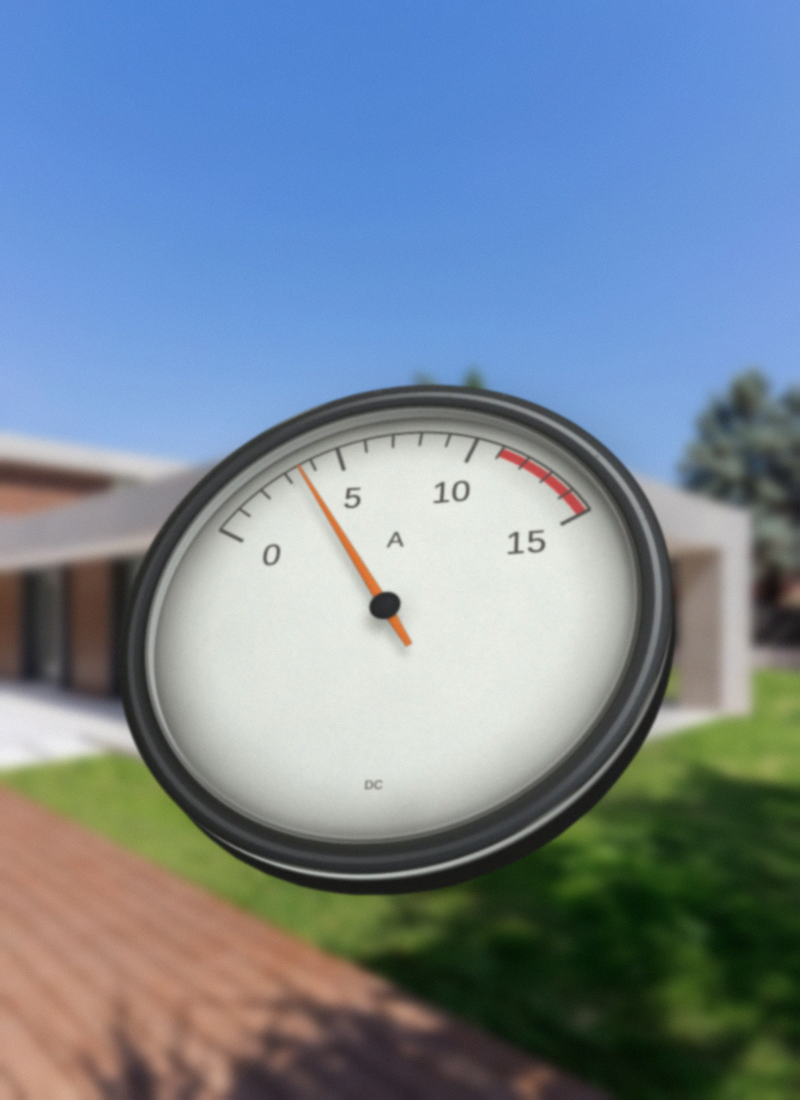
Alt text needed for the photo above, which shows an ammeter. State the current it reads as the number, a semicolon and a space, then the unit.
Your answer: 3.5; A
